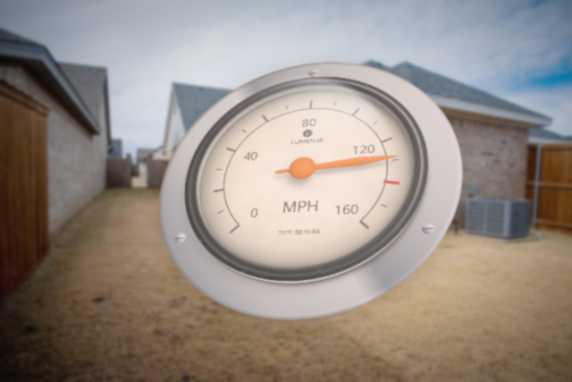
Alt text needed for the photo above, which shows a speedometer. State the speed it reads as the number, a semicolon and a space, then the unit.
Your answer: 130; mph
